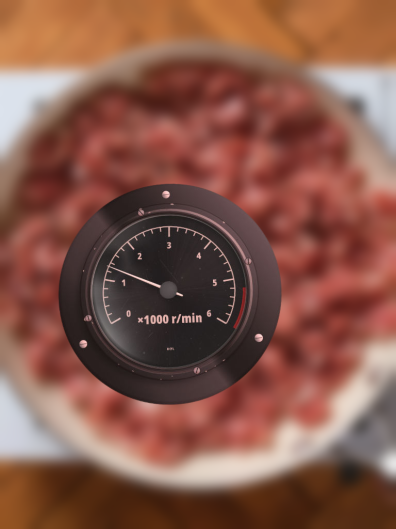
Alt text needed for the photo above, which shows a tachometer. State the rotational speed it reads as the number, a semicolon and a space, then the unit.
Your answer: 1300; rpm
